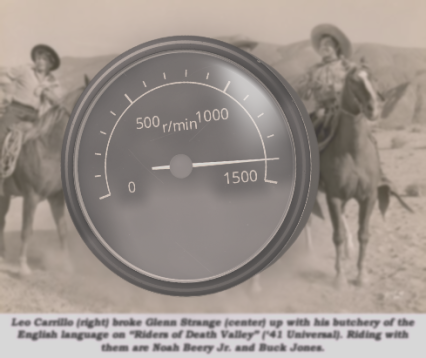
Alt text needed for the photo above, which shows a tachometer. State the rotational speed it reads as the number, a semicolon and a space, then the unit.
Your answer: 1400; rpm
